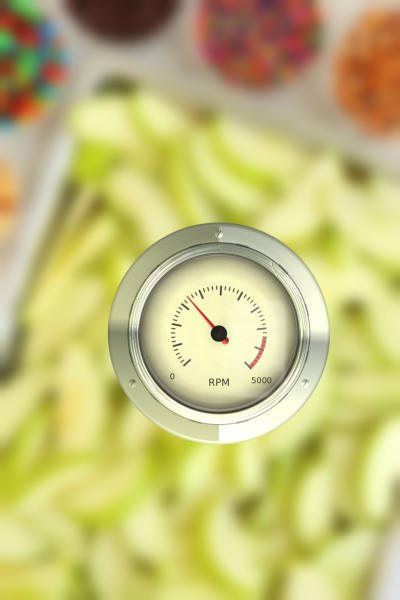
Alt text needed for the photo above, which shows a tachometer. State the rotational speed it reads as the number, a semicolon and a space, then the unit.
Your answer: 1700; rpm
